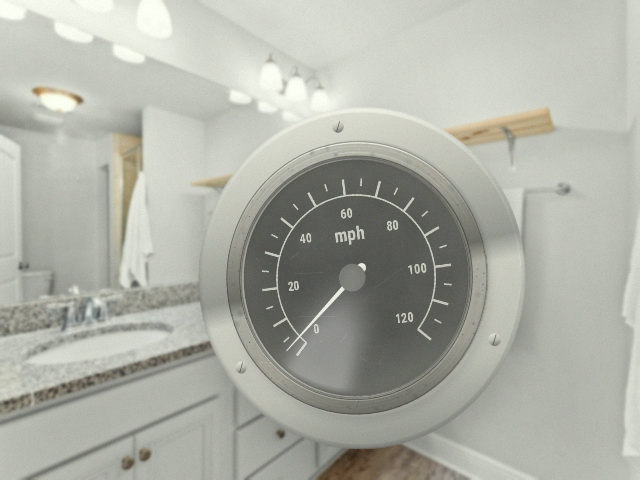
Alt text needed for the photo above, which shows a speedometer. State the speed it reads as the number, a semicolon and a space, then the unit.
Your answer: 2.5; mph
